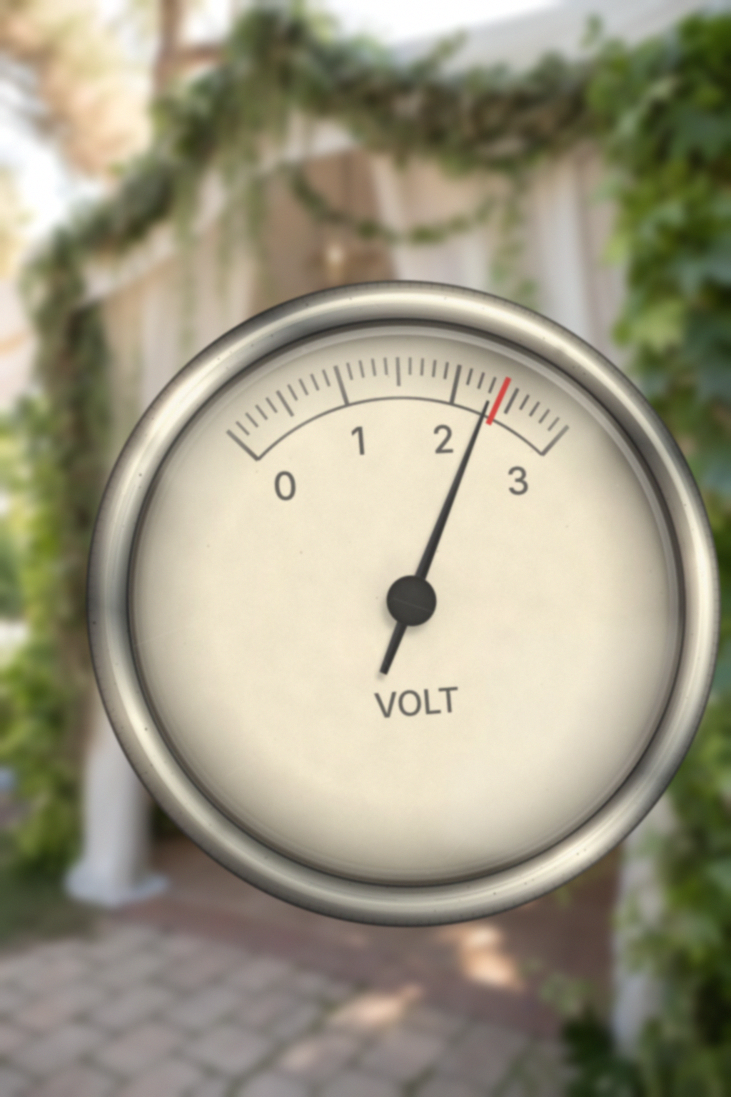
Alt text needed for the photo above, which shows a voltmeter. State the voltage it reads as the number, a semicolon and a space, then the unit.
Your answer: 2.3; V
